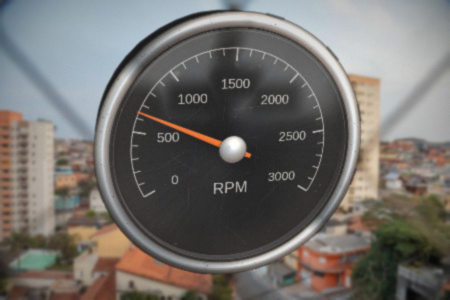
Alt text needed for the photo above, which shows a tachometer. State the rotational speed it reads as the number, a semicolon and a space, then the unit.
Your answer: 650; rpm
